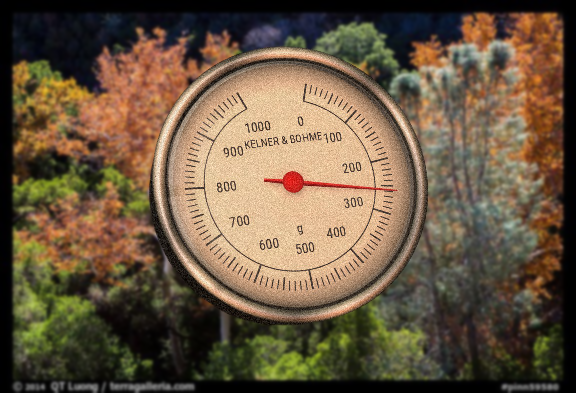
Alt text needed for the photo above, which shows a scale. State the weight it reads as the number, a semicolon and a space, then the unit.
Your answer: 260; g
